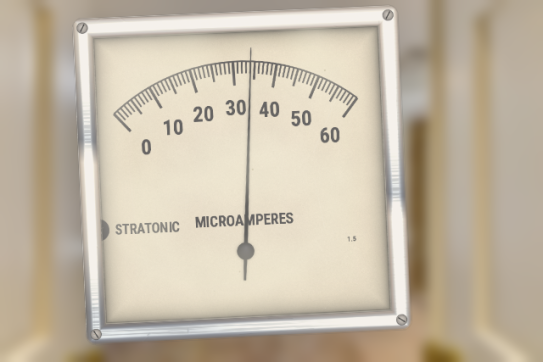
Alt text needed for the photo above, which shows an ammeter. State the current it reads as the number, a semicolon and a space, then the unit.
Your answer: 34; µA
